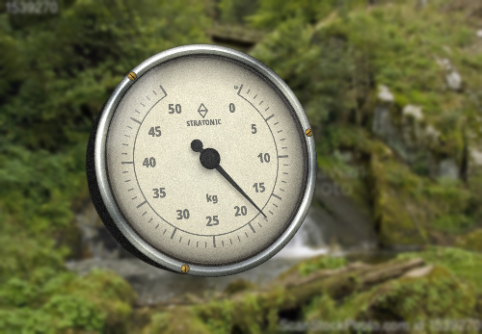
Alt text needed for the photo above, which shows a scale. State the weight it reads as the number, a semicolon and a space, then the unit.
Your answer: 18; kg
